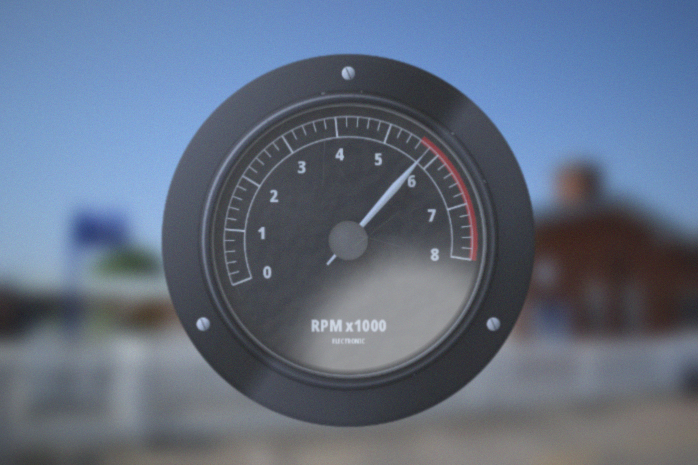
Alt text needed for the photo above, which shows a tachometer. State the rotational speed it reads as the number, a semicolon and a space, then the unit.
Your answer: 5800; rpm
